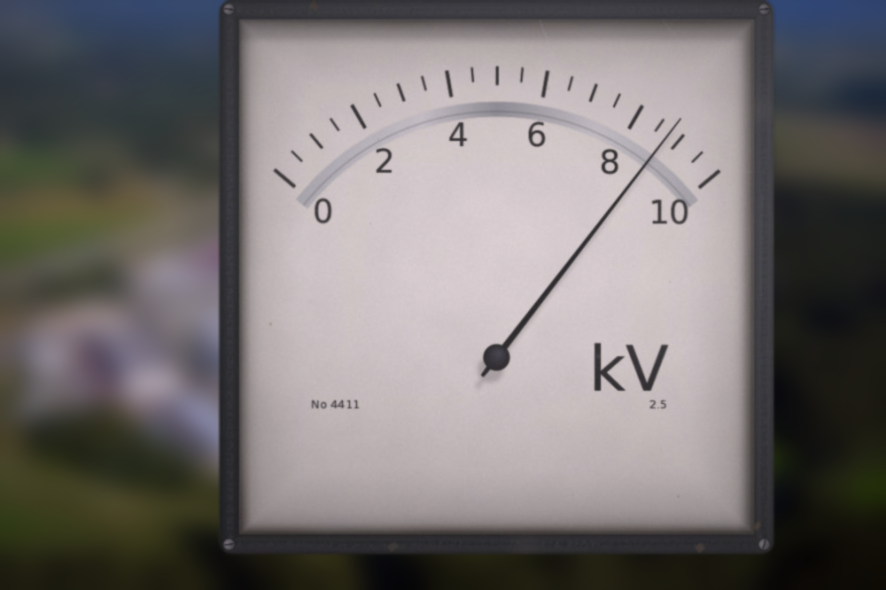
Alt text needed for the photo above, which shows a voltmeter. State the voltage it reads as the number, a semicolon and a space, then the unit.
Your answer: 8.75; kV
